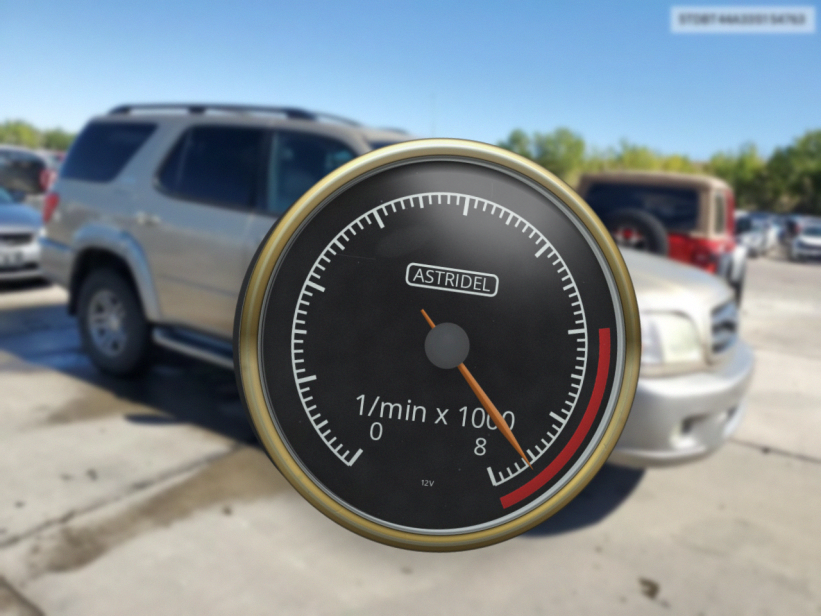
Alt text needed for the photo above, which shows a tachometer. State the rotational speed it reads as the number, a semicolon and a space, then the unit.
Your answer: 7600; rpm
